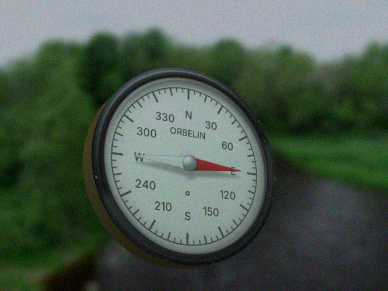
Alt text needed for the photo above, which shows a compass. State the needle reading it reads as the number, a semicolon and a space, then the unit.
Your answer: 90; °
